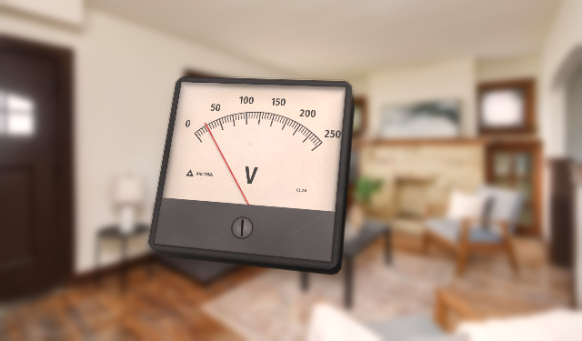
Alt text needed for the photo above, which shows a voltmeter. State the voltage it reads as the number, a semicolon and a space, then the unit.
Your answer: 25; V
